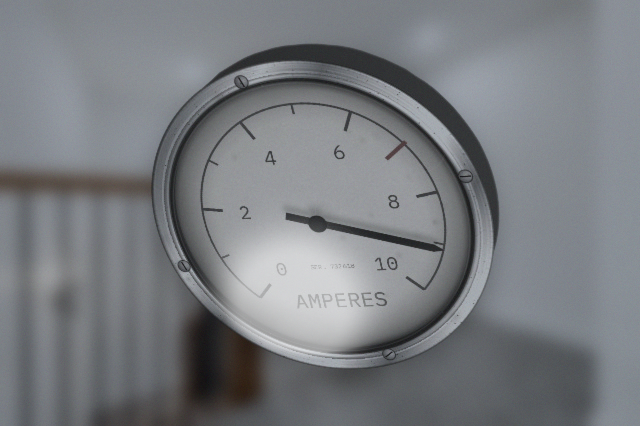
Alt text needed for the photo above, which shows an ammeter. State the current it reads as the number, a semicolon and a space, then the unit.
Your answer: 9; A
